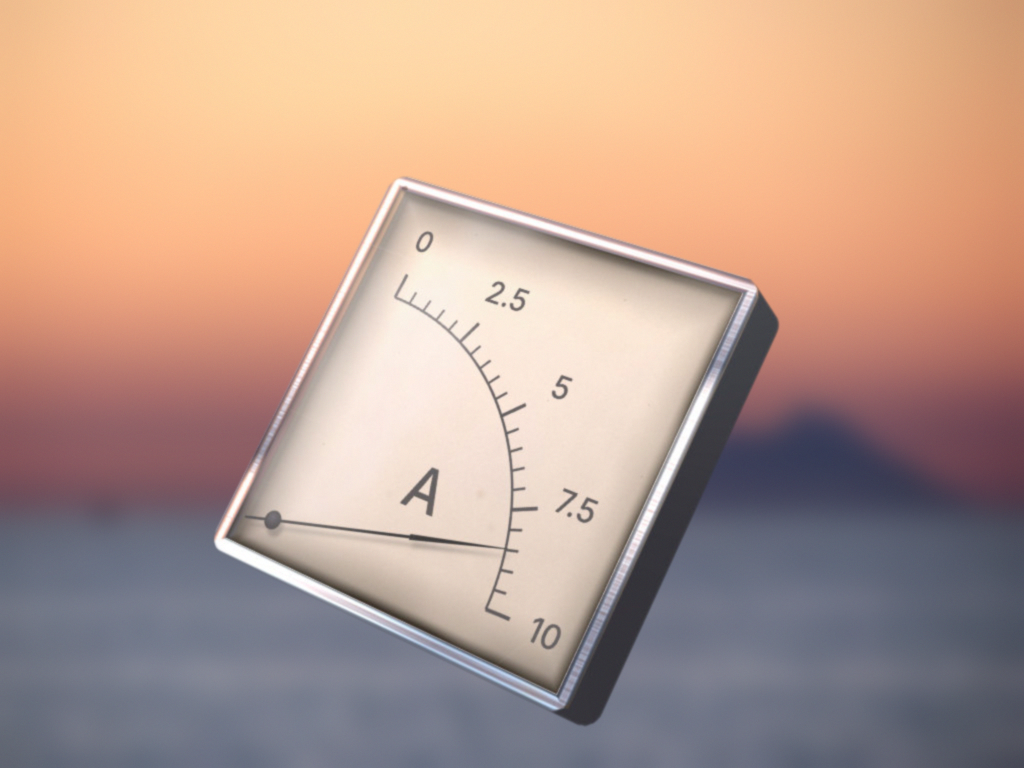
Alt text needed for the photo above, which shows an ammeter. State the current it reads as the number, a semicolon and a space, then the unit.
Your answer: 8.5; A
